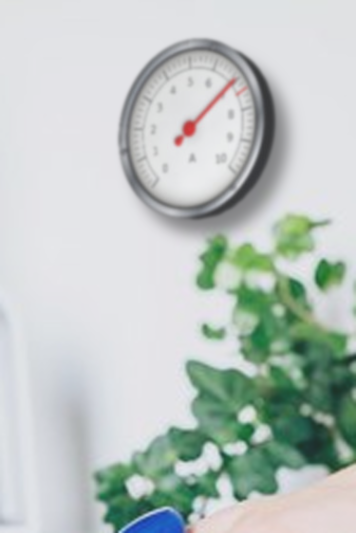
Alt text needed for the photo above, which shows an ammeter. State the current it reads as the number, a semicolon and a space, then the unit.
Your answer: 7; A
